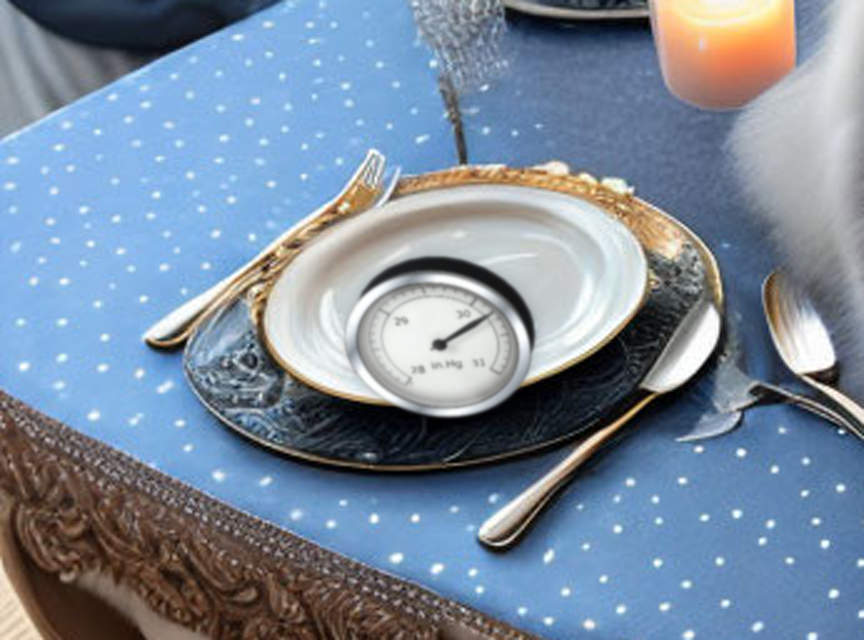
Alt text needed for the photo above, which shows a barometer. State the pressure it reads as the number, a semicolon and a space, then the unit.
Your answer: 30.2; inHg
